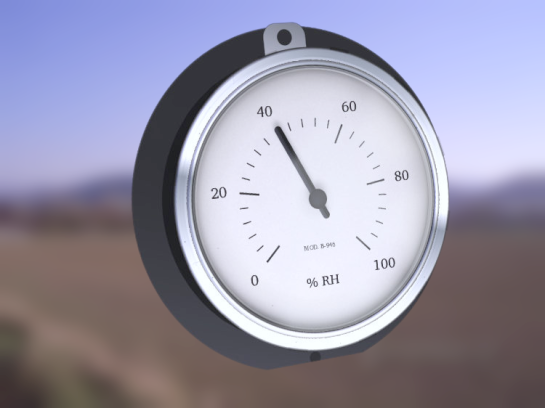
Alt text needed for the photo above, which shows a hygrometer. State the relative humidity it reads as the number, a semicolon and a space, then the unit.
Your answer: 40; %
